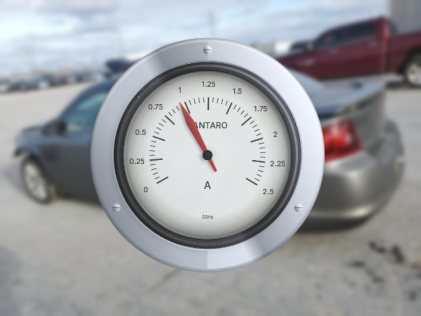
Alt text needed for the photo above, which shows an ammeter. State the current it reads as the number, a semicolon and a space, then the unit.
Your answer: 0.95; A
